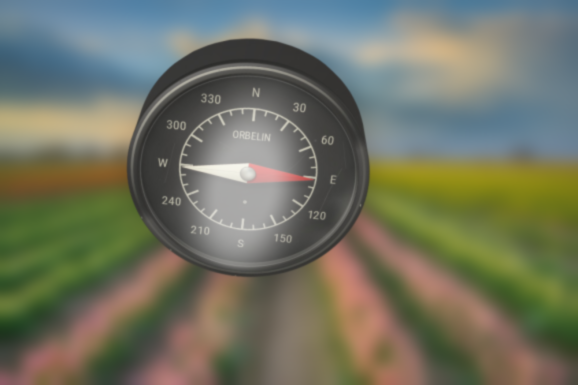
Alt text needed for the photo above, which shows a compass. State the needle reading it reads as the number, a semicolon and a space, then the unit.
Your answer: 90; °
